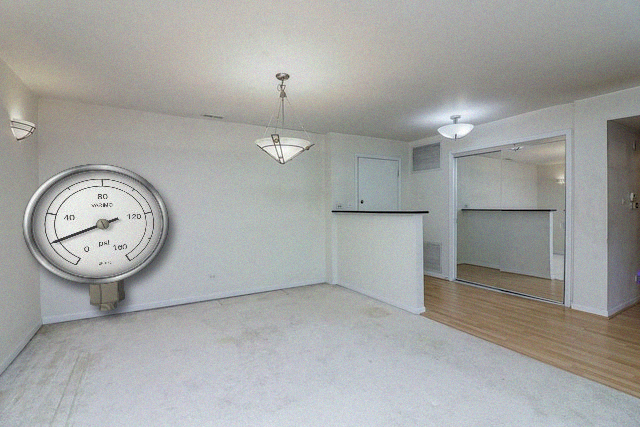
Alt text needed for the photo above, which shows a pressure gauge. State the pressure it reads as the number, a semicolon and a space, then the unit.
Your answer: 20; psi
